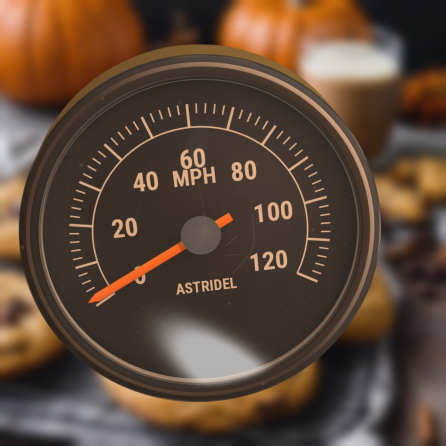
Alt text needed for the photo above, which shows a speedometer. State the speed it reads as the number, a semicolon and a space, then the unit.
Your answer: 2; mph
